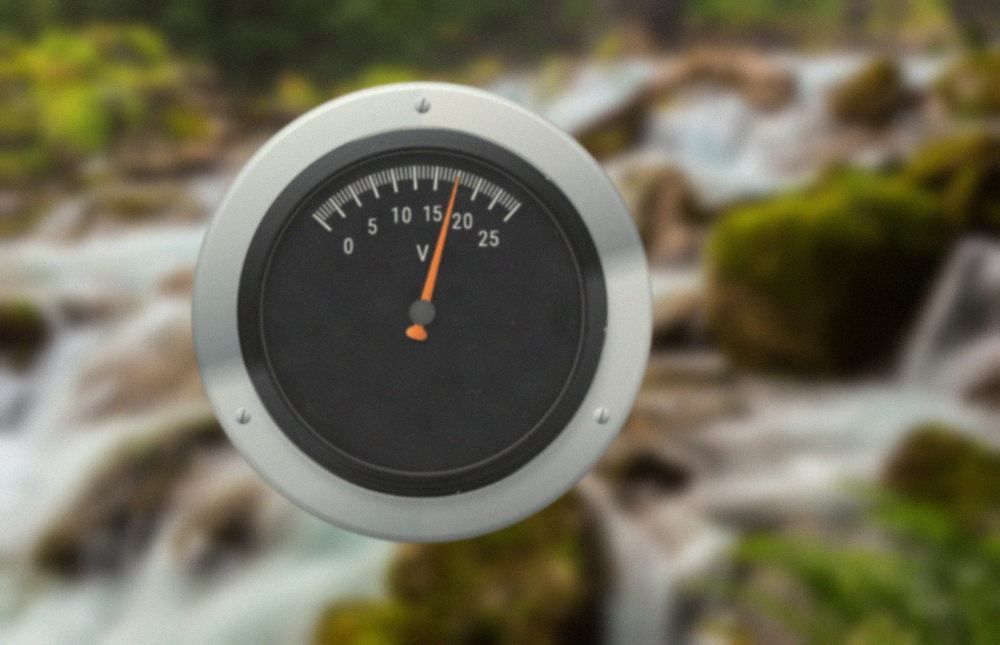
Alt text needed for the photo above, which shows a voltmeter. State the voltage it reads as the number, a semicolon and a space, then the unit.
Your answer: 17.5; V
